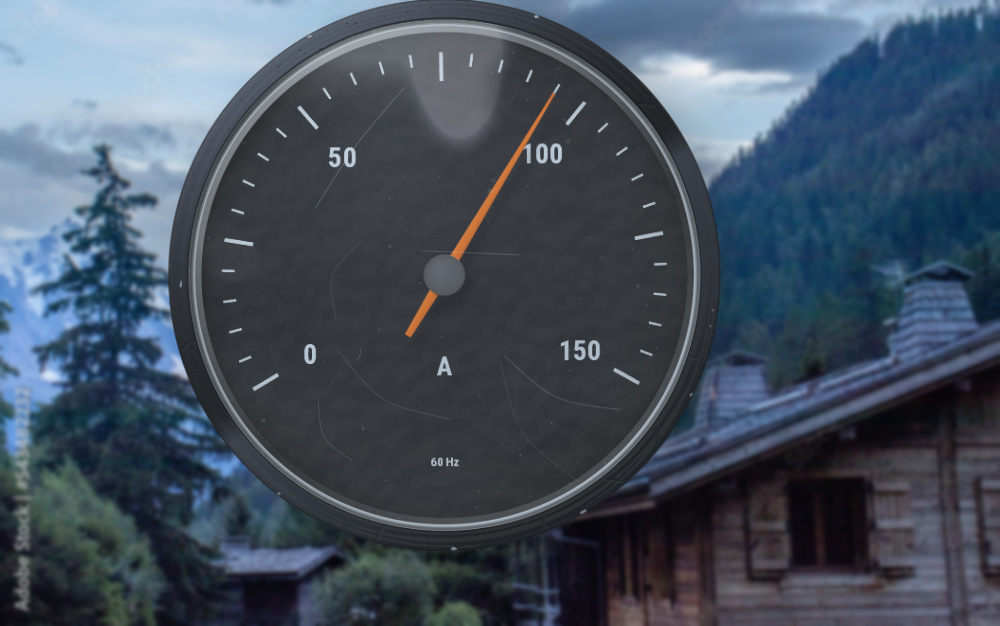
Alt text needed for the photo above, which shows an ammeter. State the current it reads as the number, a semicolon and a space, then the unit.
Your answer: 95; A
